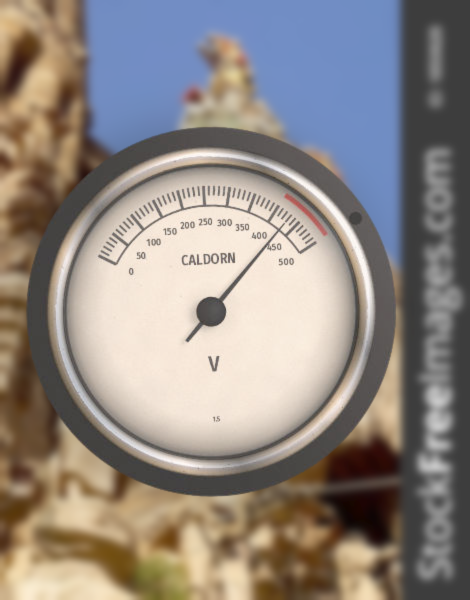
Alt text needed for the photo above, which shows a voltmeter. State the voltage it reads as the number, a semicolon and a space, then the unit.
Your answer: 430; V
